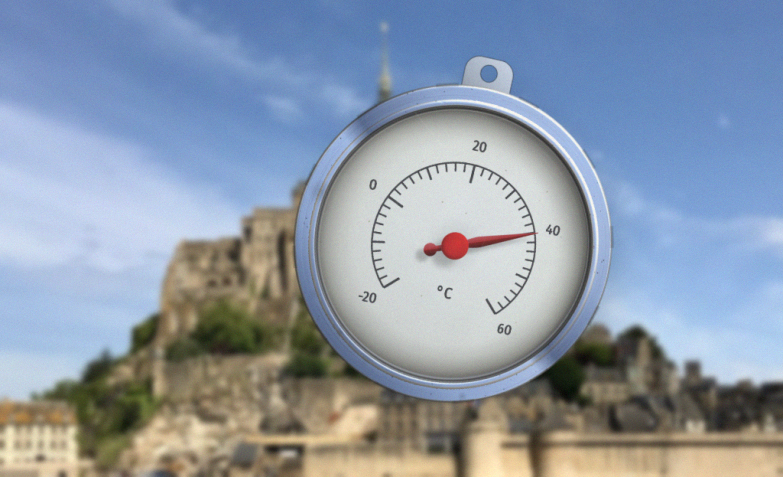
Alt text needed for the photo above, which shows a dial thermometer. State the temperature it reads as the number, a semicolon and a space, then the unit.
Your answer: 40; °C
